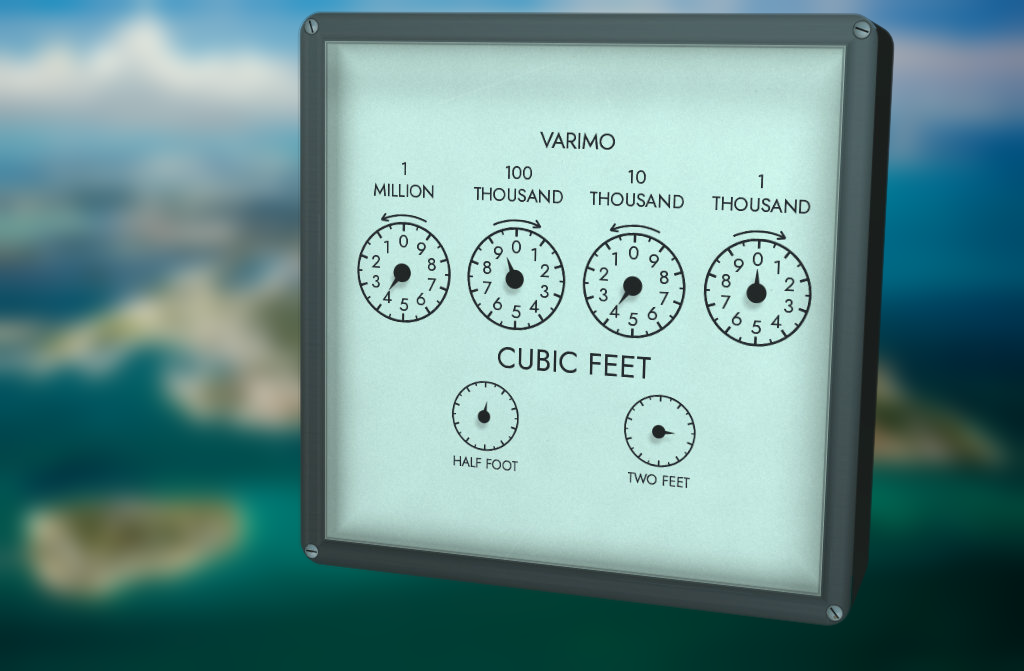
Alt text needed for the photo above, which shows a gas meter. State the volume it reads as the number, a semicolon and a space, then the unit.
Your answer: 394000; ft³
